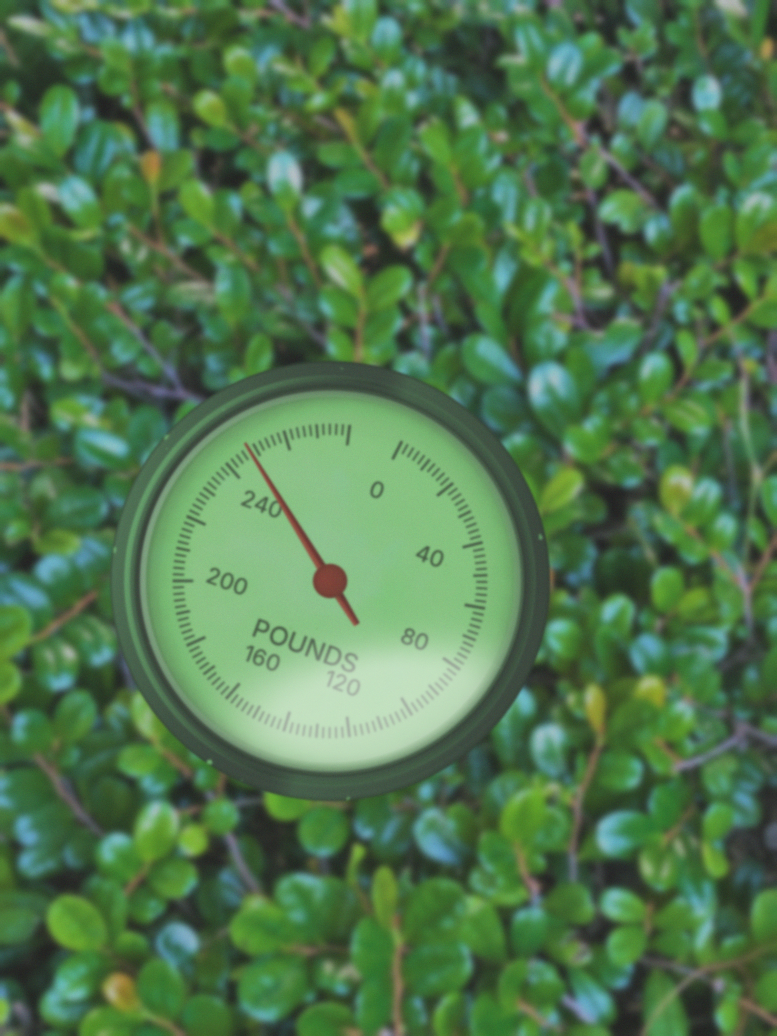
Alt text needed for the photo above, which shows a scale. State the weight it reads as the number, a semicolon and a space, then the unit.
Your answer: 248; lb
